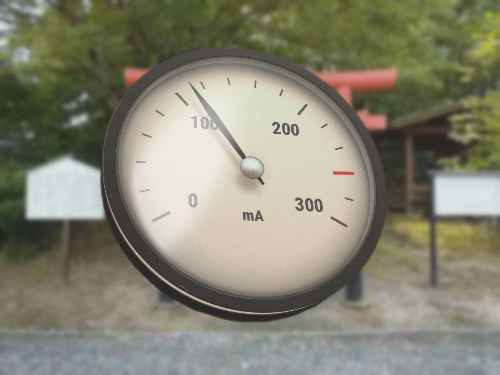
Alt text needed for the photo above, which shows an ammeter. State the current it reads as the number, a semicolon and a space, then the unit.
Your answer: 110; mA
